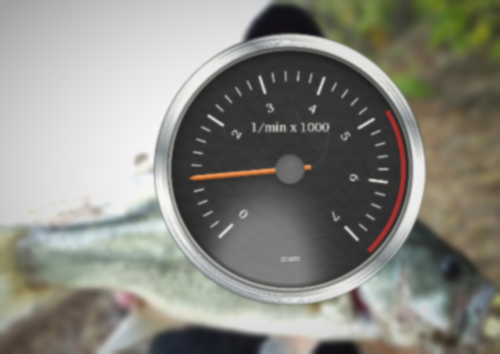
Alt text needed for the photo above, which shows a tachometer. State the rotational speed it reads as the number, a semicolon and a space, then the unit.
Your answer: 1000; rpm
